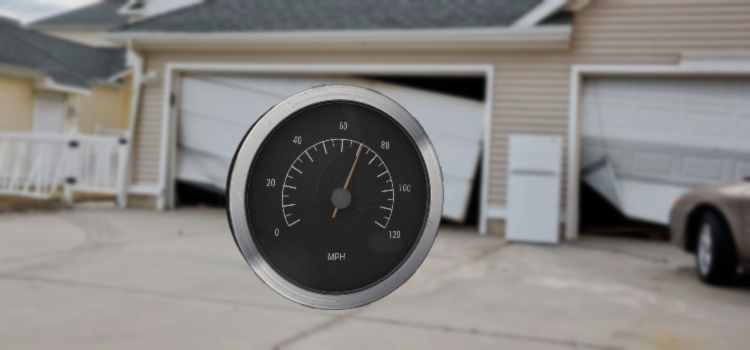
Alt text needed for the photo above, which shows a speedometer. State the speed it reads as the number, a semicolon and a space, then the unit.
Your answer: 70; mph
